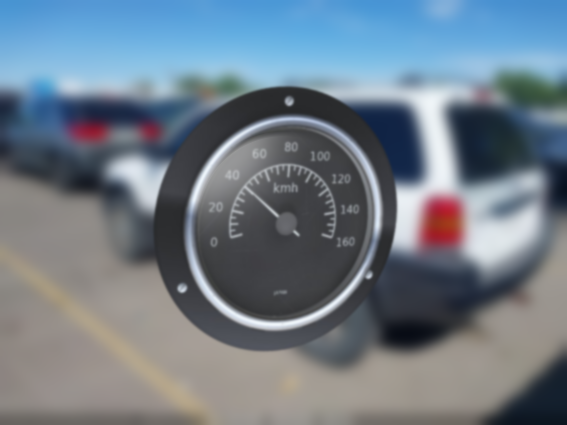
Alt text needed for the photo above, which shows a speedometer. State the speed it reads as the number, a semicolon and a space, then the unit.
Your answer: 40; km/h
